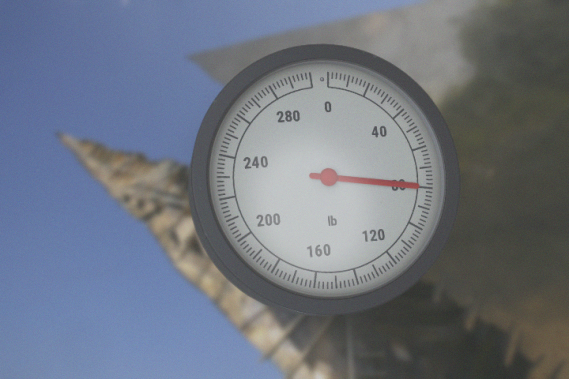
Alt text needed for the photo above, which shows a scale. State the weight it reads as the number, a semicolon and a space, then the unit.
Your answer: 80; lb
